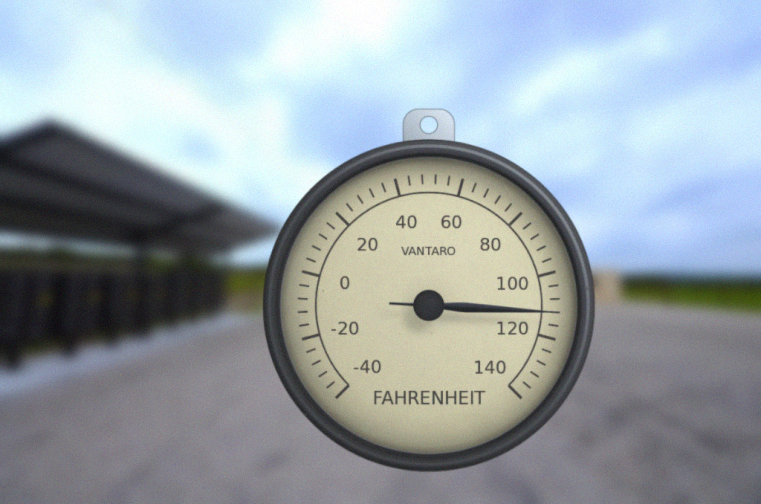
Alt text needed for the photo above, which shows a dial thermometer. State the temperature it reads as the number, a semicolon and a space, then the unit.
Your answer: 112; °F
